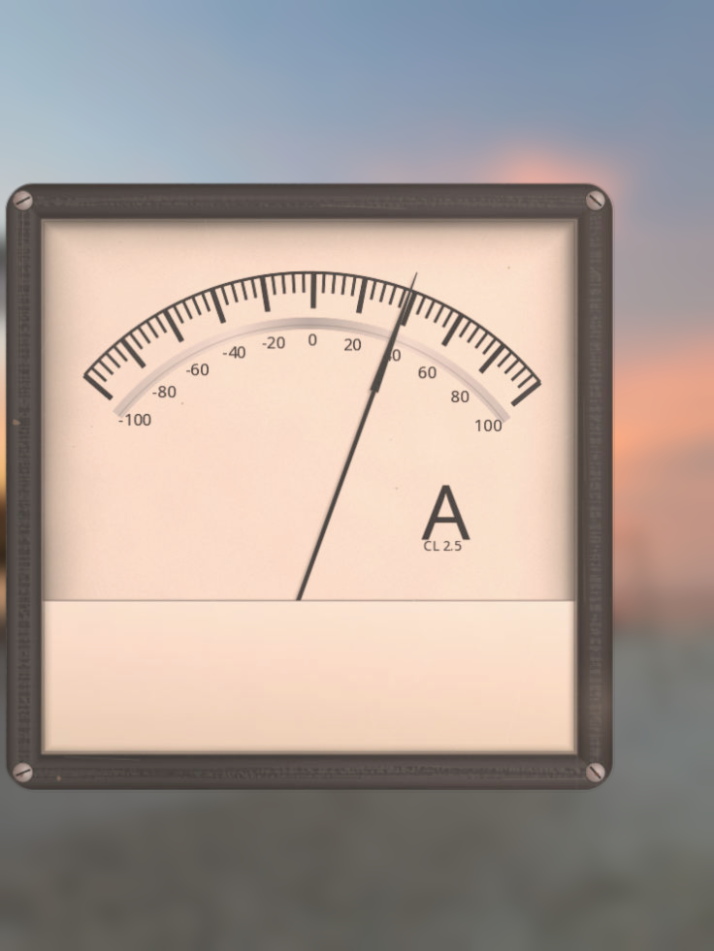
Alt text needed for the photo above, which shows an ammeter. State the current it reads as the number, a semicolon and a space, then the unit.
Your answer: 38; A
